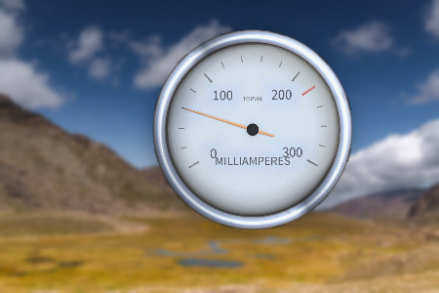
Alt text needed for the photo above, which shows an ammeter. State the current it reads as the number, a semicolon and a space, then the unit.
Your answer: 60; mA
